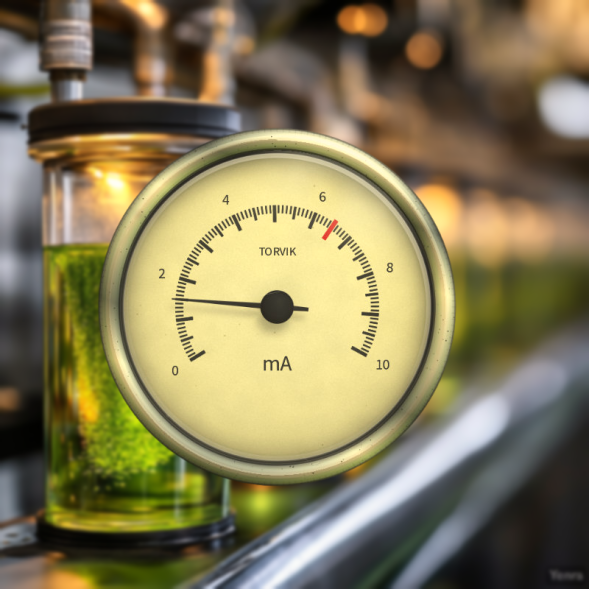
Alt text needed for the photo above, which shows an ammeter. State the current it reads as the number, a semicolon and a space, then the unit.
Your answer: 1.5; mA
